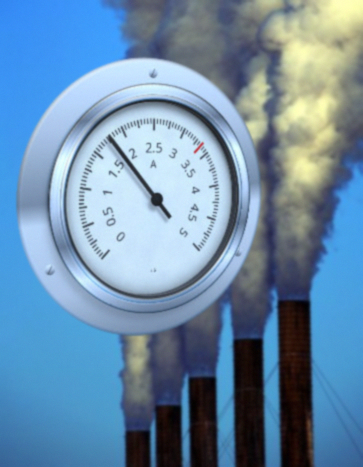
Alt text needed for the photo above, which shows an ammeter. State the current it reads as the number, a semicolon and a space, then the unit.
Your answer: 1.75; A
